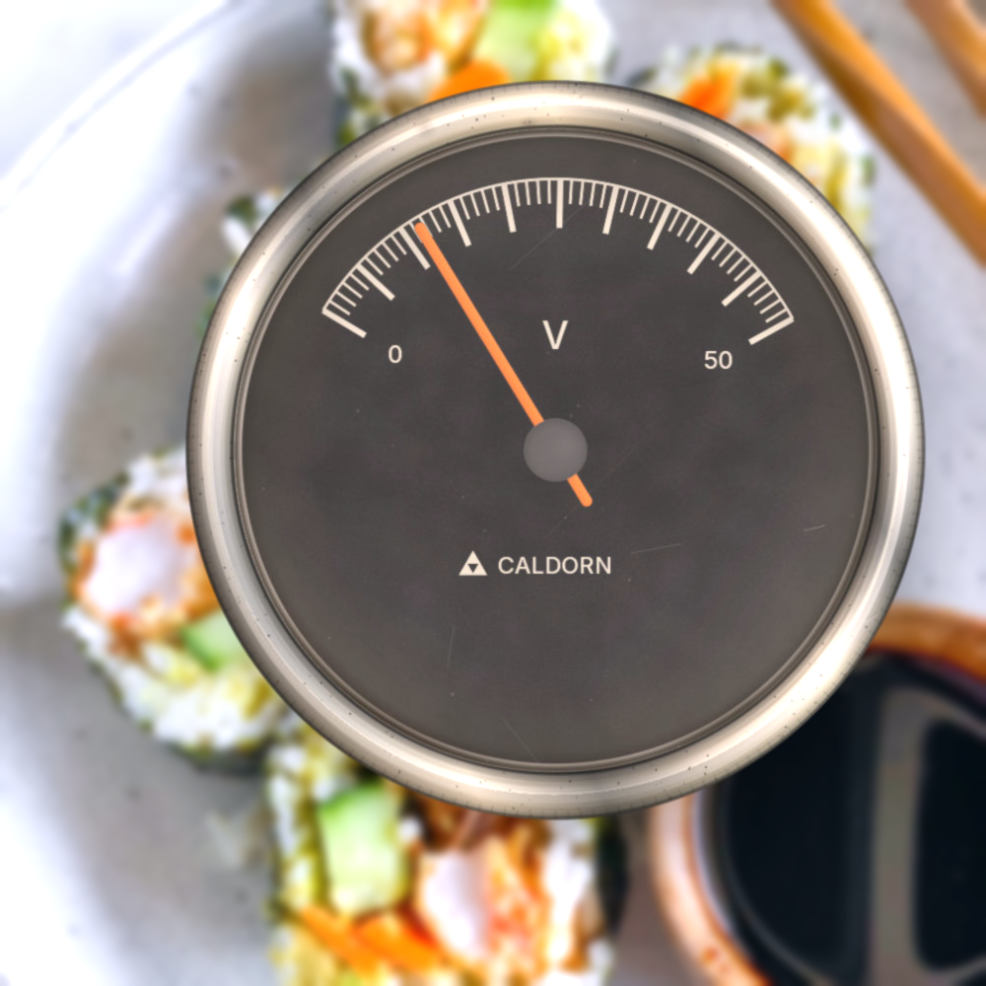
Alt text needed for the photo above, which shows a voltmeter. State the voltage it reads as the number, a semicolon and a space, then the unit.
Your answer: 11.5; V
